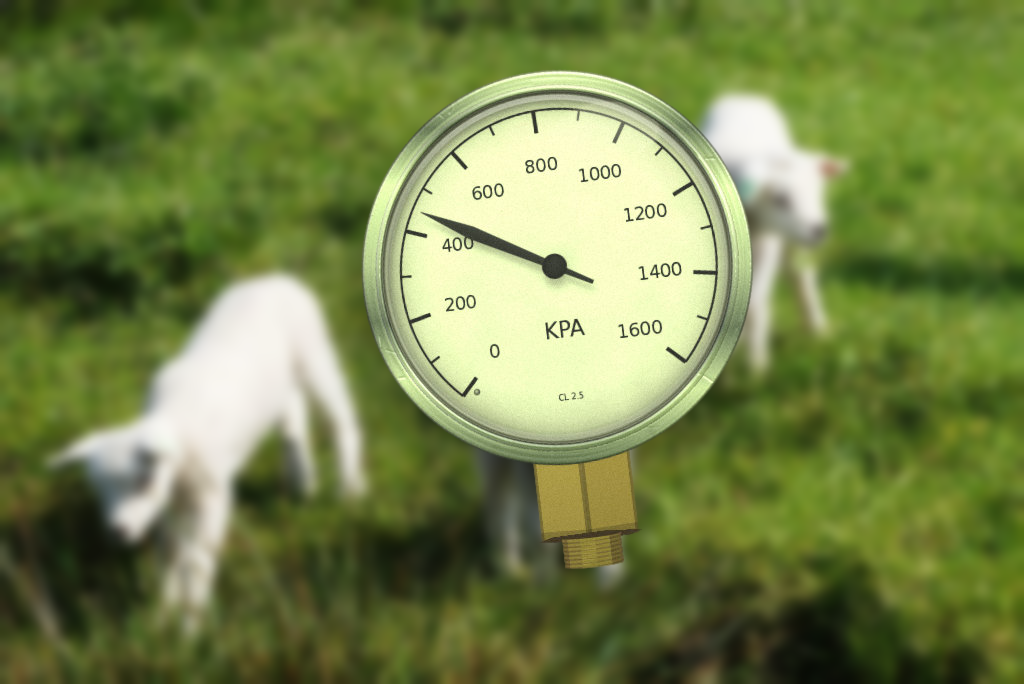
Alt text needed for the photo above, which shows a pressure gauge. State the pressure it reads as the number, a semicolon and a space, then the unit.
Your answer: 450; kPa
